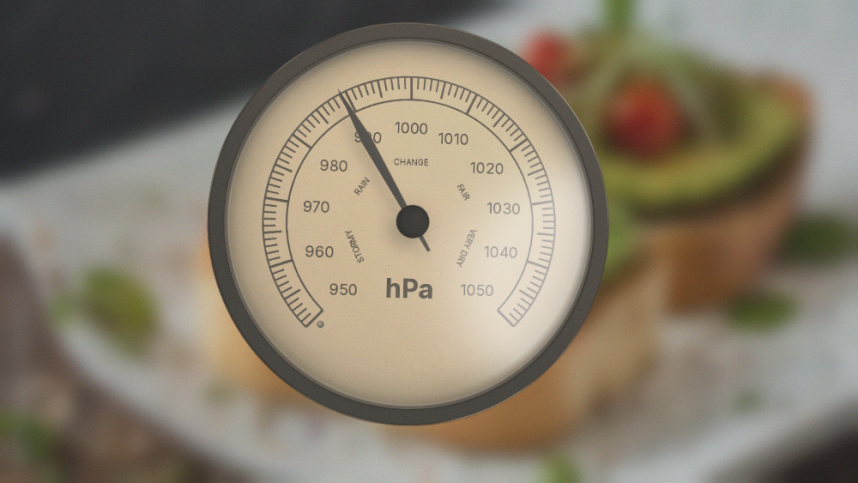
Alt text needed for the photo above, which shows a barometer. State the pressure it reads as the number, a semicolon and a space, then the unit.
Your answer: 989; hPa
